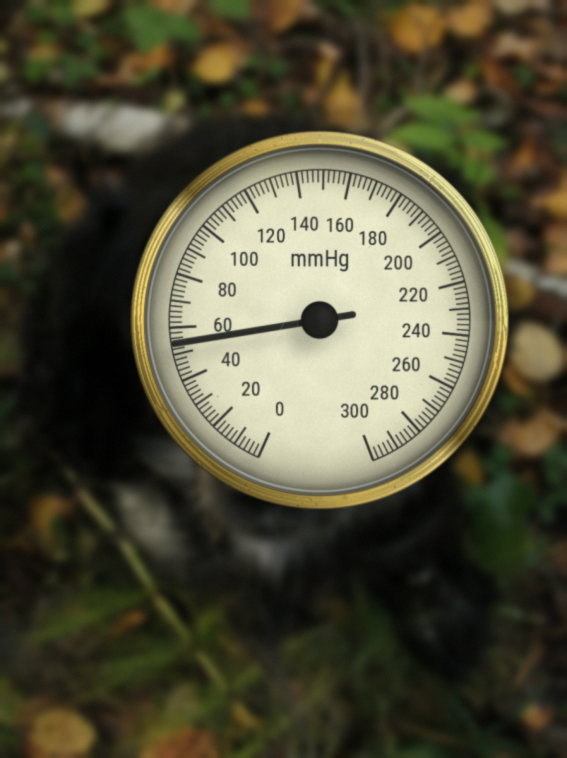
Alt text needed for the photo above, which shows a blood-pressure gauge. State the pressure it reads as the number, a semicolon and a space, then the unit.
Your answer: 54; mmHg
